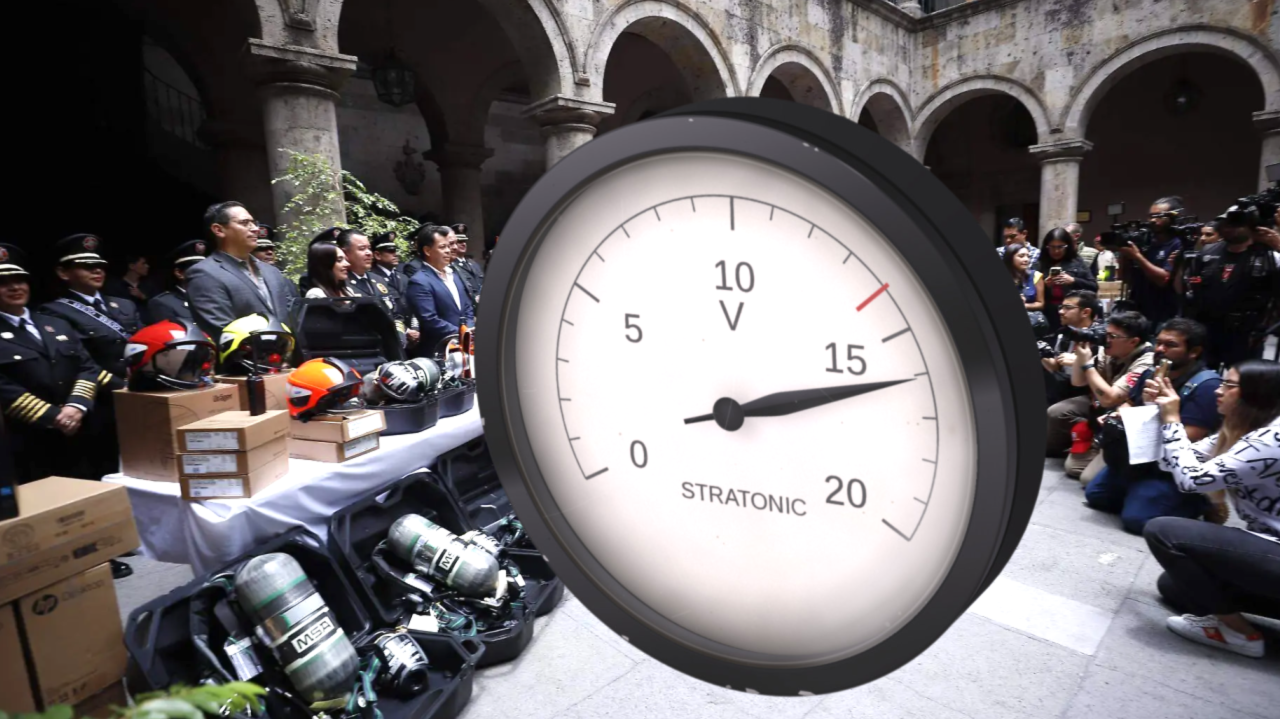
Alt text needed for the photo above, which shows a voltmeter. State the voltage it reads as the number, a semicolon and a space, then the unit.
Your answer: 16; V
